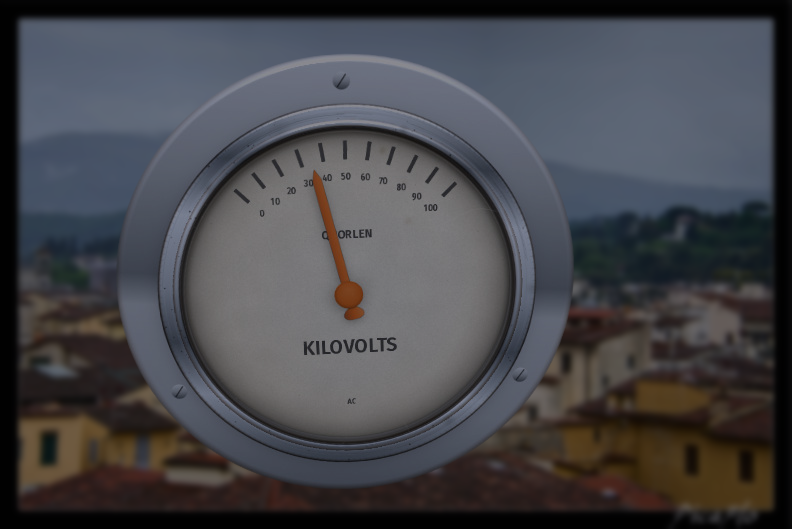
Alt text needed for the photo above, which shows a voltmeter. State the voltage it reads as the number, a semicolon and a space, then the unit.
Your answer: 35; kV
